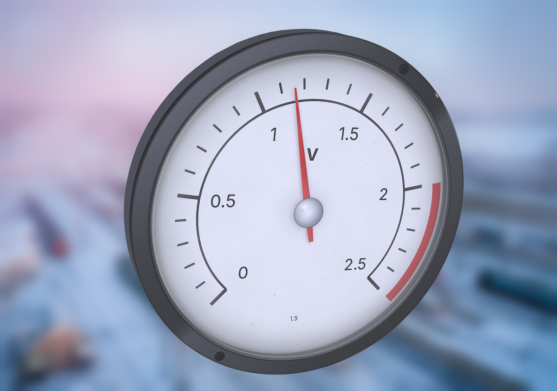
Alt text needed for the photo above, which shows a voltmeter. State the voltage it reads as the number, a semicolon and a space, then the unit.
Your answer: 1.15; V
